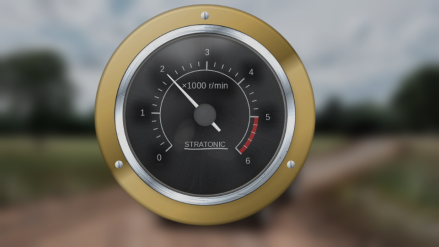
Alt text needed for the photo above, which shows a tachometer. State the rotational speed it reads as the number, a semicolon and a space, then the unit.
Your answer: 2000; rpm
